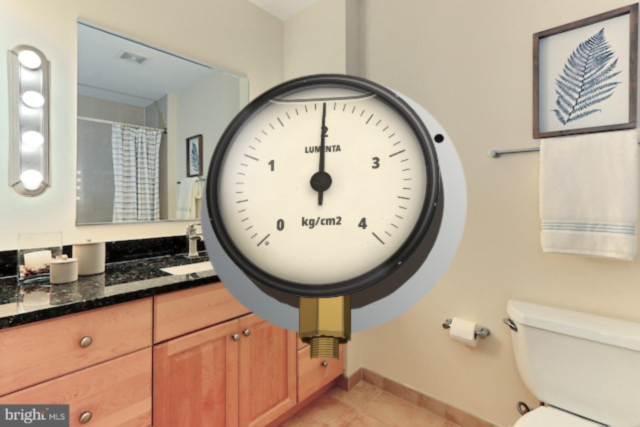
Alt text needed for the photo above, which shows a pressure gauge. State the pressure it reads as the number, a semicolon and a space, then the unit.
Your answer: 2; kg/cm²
